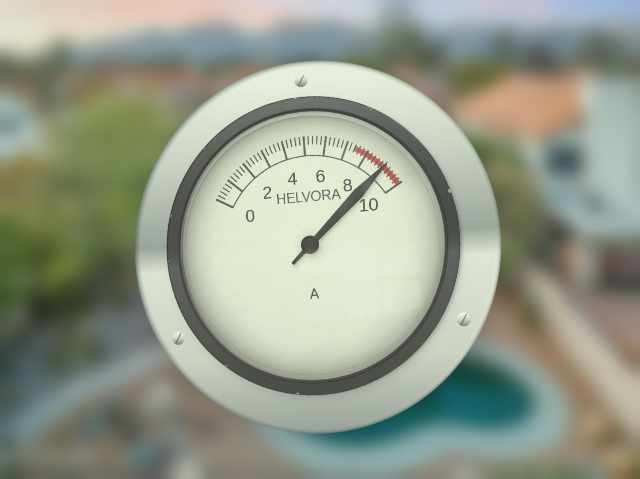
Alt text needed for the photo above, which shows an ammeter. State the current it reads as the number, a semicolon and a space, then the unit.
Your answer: 9; A
